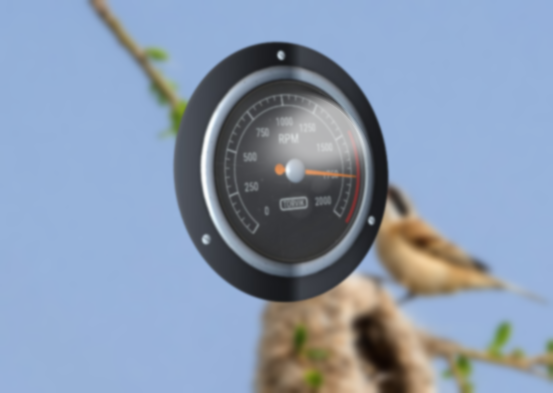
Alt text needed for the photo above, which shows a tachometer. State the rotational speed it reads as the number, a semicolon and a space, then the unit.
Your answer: 1750; rpm
